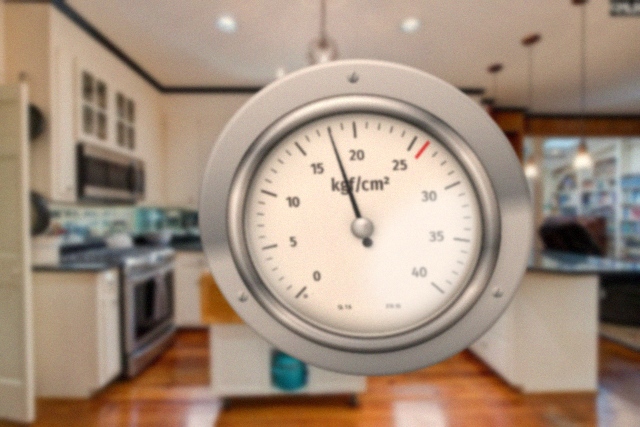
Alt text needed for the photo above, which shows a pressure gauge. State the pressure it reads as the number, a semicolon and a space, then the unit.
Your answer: 18; kg/cm²
